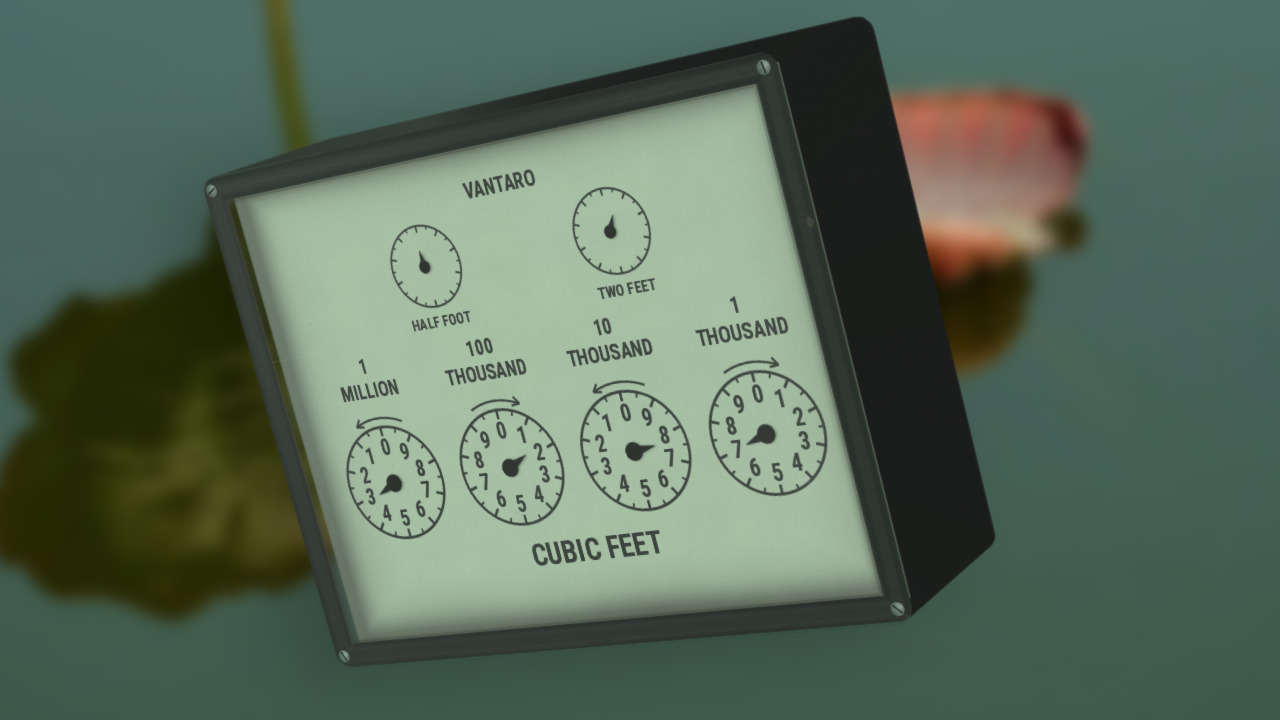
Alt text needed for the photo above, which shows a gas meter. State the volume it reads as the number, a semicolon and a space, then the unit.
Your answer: 317700; ft³
